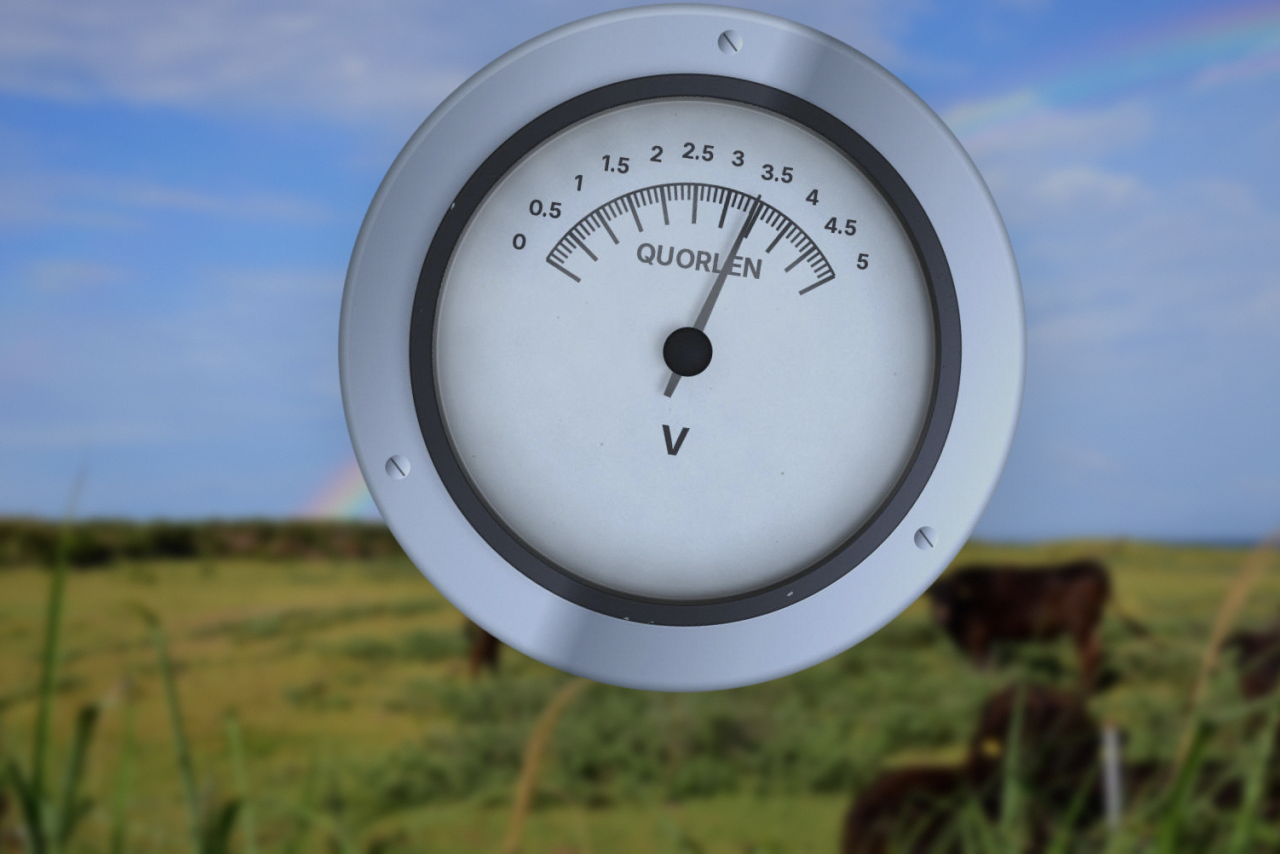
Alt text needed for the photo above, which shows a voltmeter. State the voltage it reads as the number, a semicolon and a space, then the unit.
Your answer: 3.4; V
